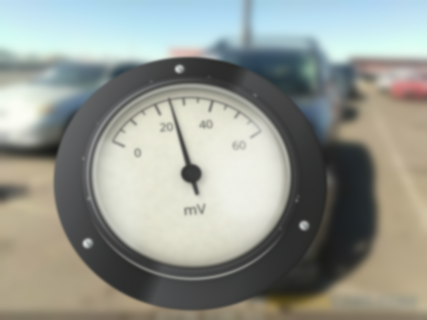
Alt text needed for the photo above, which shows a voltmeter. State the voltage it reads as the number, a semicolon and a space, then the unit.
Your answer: 25; mV
